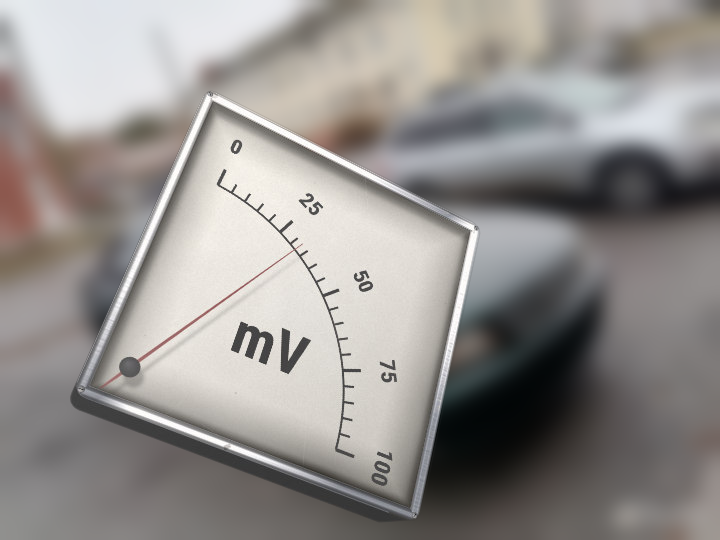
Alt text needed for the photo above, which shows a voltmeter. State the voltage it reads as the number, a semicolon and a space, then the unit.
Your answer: 32.5; mV
